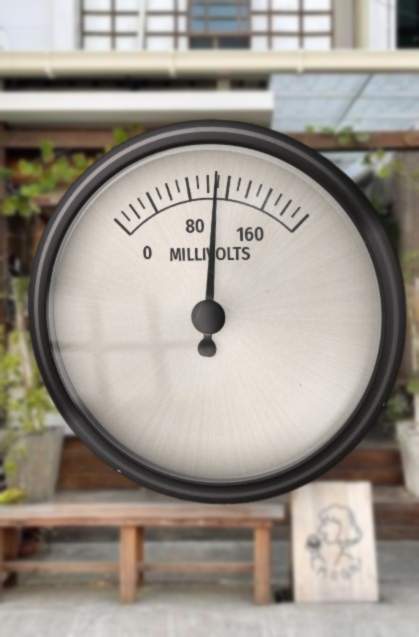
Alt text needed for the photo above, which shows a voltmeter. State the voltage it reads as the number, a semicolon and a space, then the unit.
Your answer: 110; mV
